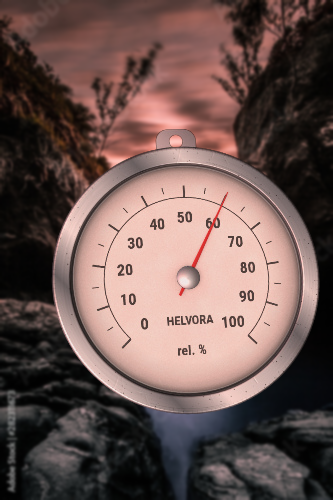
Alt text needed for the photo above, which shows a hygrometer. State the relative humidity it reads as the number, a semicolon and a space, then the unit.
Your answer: 60; %
